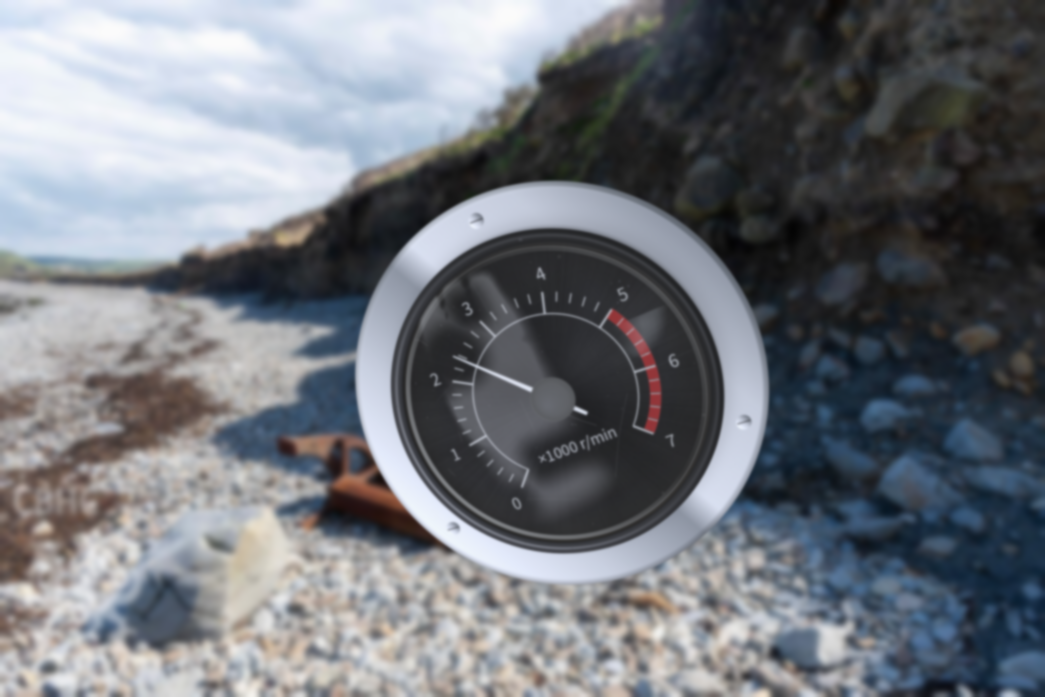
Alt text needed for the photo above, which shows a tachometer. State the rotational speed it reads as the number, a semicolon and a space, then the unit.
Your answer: 2400; rpm
